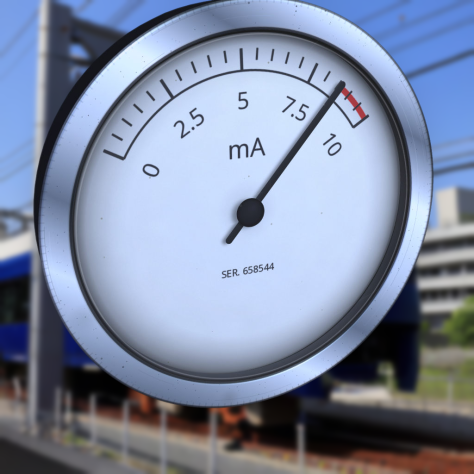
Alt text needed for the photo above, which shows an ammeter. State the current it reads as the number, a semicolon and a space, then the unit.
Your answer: 8.5; mA
